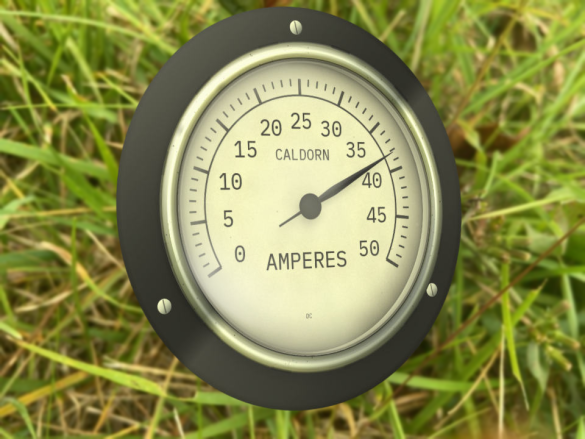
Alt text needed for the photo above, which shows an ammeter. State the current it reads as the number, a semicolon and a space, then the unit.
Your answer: 38; A
